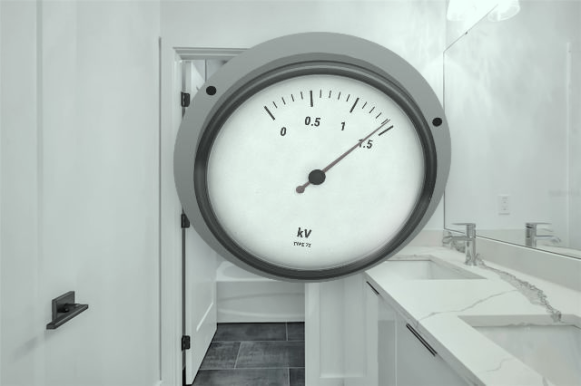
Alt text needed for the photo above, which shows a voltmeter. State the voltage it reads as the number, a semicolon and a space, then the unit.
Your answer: 1.4; kV
